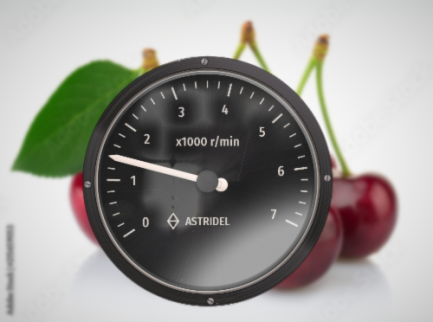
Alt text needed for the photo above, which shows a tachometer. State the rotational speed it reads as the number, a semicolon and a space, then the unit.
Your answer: 1400; rpm
